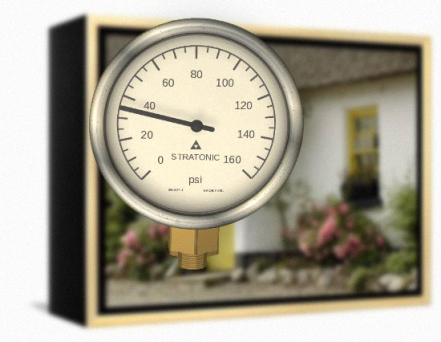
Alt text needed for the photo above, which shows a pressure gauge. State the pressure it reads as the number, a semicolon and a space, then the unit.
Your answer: 35; psi
